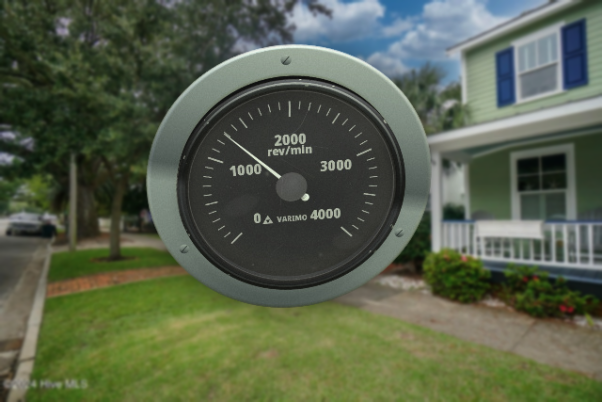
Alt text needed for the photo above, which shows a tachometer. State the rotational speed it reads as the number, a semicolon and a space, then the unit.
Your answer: 1300; rpm
